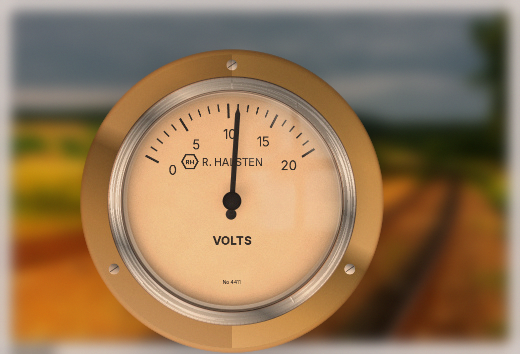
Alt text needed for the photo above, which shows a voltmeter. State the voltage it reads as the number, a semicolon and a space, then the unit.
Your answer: 11; V
